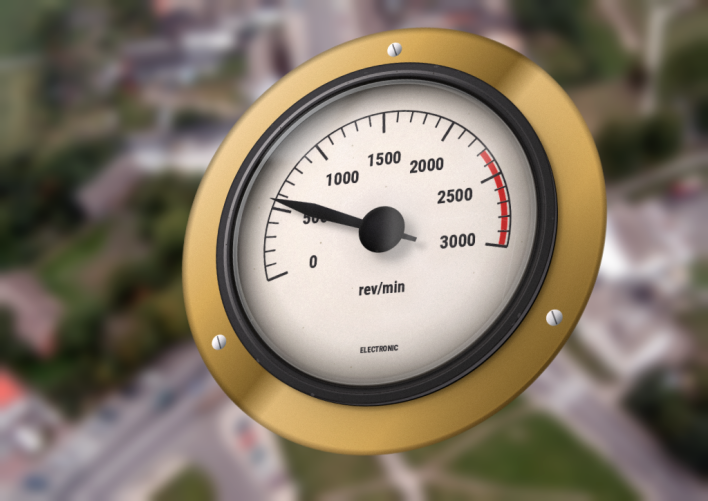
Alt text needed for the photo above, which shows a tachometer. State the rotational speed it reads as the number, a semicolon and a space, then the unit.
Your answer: 550; rpm
